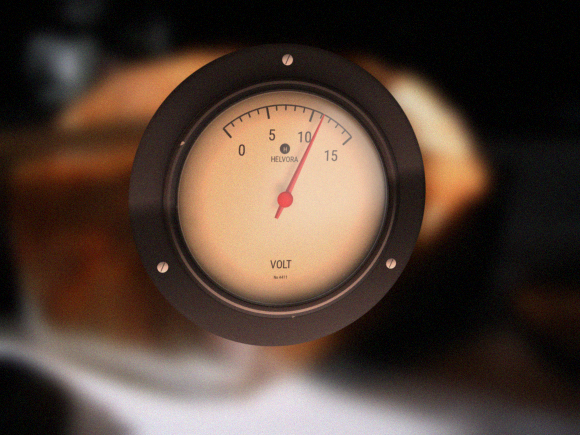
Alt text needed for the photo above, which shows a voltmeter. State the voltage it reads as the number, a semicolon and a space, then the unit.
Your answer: 11; V
